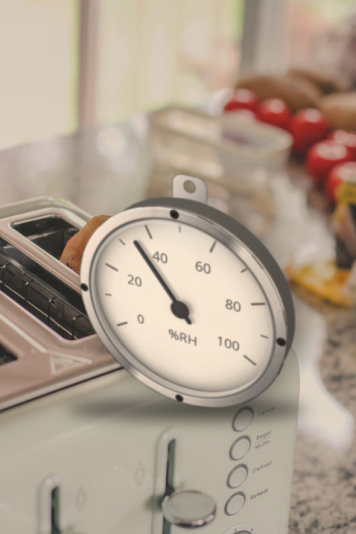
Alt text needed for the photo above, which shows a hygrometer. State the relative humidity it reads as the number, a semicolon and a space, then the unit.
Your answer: 35; %
